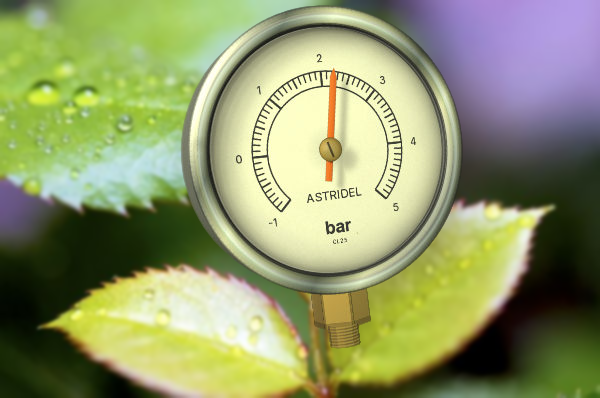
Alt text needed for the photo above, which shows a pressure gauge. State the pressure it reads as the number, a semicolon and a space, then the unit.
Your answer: 2.2; bar
